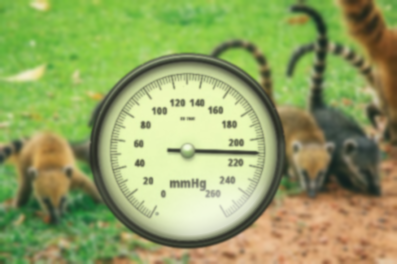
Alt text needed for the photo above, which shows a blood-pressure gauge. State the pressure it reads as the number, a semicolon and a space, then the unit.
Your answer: 210; mmHg
